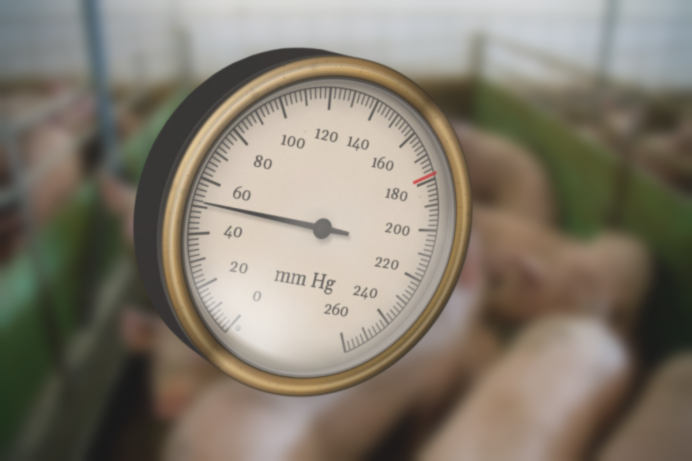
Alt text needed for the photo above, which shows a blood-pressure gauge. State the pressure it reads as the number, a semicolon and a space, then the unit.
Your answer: 52; mmHg
